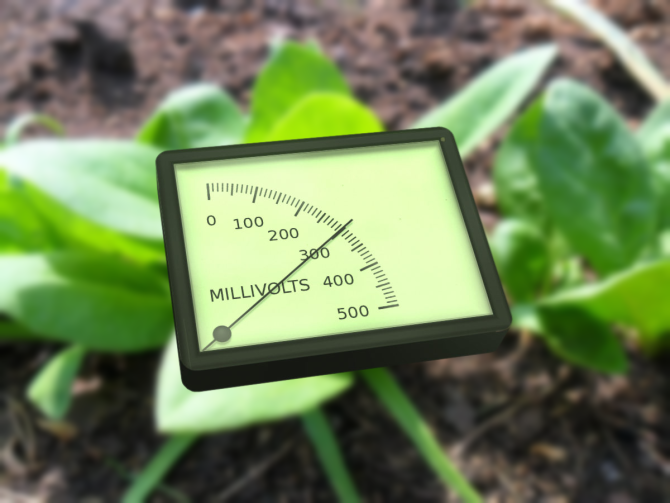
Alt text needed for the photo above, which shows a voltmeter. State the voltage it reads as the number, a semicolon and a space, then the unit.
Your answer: 300; mV
